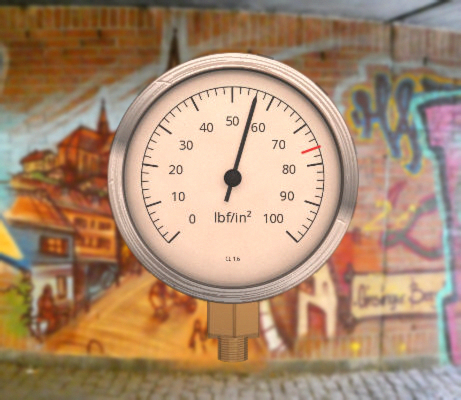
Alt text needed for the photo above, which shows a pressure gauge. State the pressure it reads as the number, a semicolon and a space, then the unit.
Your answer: 56; psi
